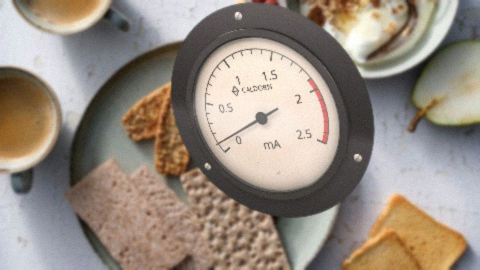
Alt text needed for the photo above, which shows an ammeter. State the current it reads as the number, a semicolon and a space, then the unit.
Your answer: 0.1; mA
